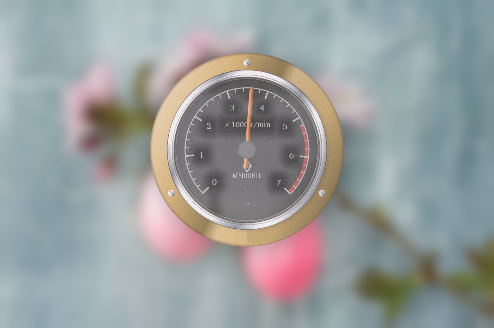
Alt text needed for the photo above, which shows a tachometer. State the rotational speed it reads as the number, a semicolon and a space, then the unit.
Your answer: 3600; rpm
